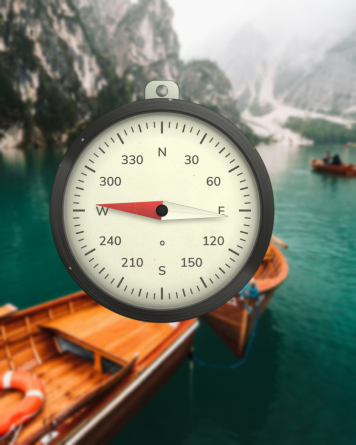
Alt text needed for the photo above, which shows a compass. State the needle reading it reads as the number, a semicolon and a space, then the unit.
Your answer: 275; °
